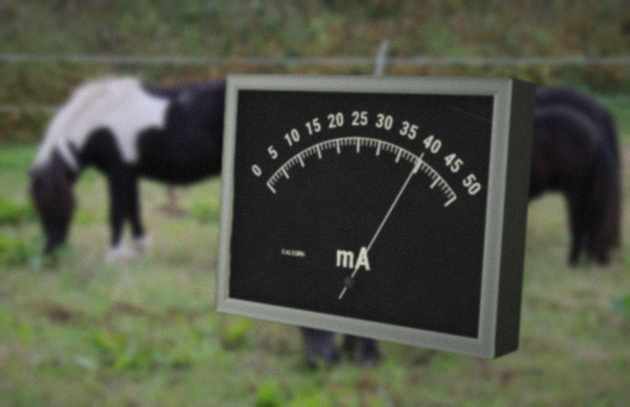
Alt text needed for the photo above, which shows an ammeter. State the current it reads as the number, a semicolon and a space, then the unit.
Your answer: 40; mA
